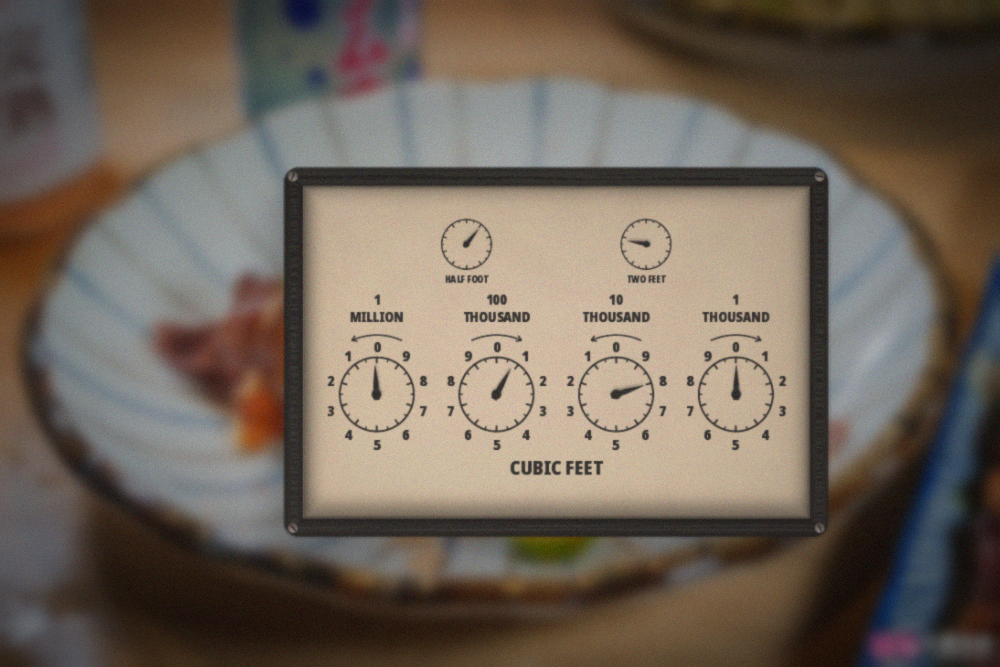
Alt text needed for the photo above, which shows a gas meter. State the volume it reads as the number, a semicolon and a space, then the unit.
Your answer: 8000; ft³
